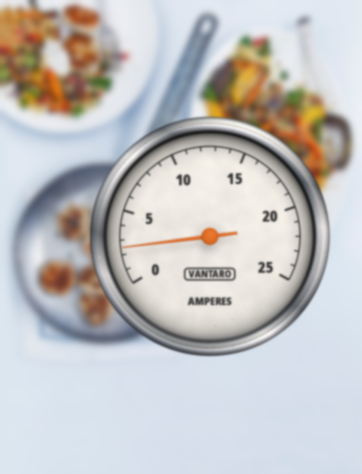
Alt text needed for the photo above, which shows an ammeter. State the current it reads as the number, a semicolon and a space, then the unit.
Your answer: 2.5; A
